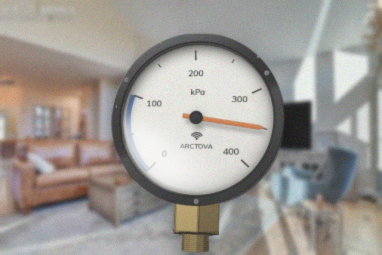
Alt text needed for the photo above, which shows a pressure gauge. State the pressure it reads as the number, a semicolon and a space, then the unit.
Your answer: 350; kPa
